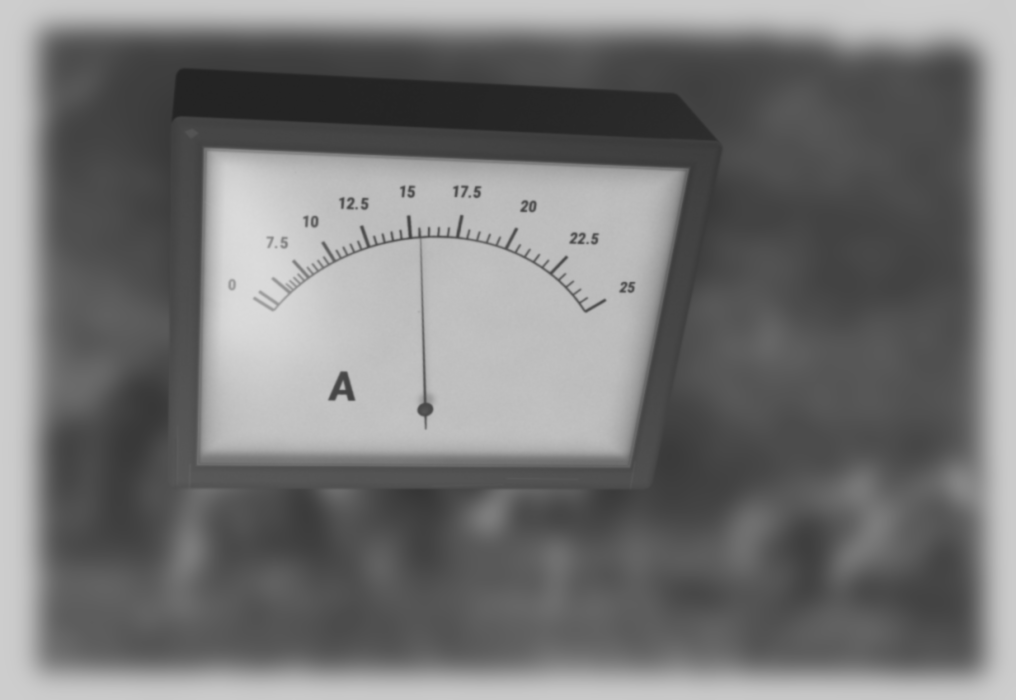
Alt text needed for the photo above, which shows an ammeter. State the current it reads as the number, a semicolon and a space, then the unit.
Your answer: 15.5; A
